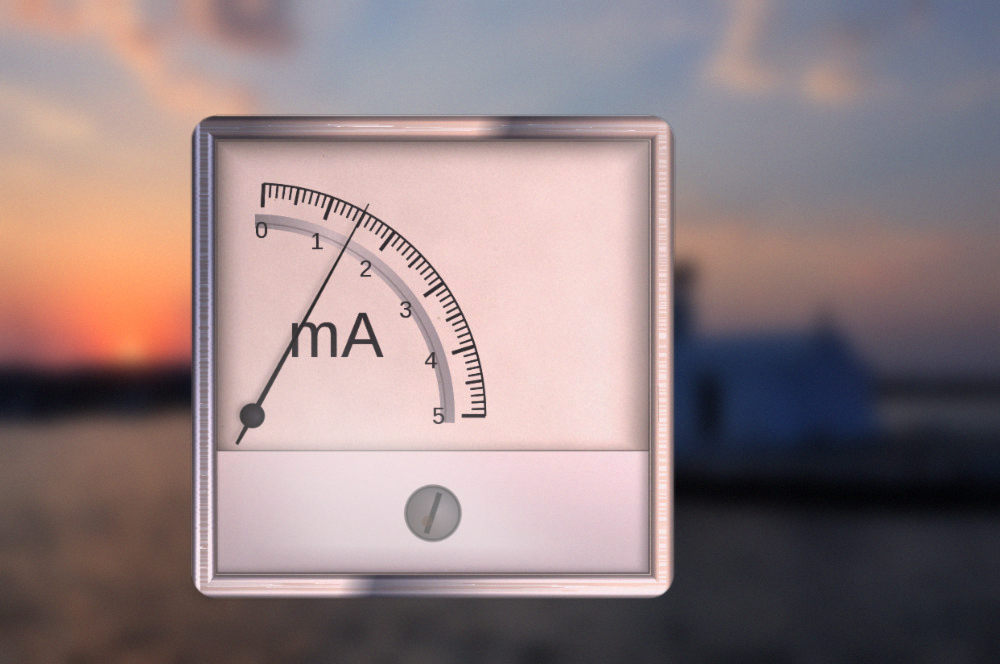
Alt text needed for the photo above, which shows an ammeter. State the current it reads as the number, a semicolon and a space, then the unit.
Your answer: 1.5; mA
